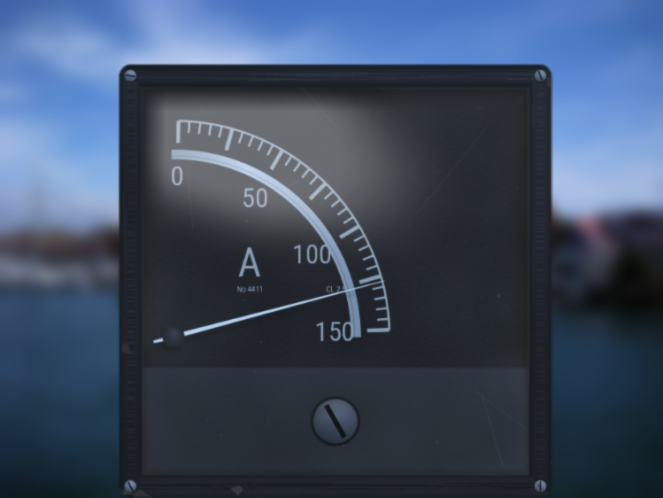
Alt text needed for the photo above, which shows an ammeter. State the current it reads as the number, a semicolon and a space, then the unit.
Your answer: 127.5; A
